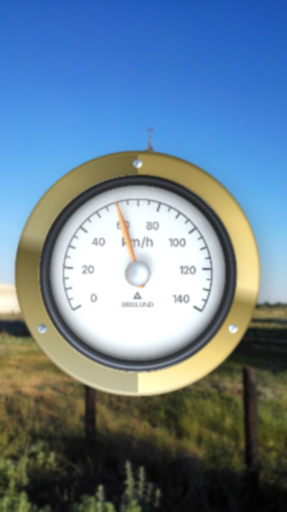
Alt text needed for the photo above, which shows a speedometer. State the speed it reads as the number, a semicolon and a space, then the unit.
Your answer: 60; km/h
